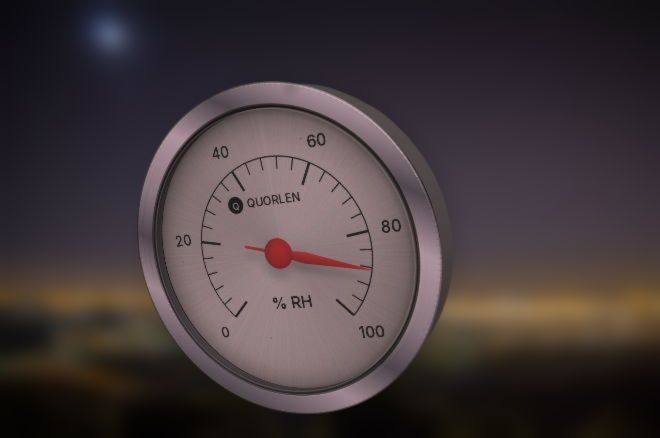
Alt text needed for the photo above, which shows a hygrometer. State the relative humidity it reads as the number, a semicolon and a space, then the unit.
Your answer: 88; %
